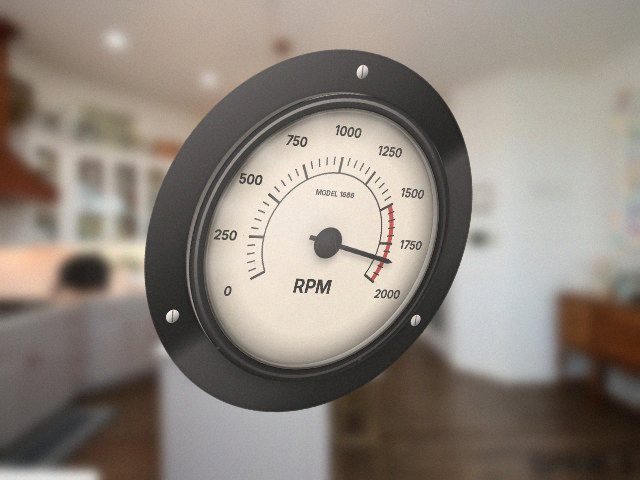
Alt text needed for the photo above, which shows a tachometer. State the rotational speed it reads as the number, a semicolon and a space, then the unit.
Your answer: 1850; rpm
